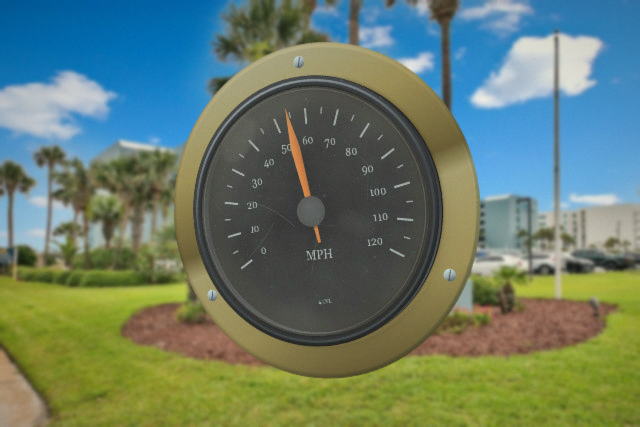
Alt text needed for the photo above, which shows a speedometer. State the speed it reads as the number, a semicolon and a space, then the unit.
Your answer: 55; mph
